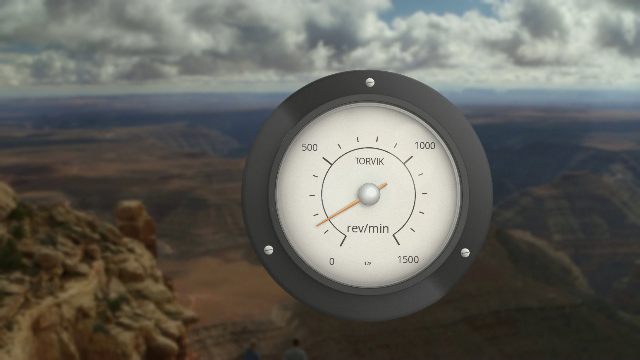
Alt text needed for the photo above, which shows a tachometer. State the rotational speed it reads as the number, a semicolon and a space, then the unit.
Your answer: 150; rpm
